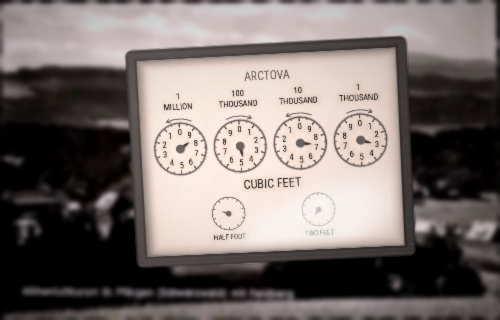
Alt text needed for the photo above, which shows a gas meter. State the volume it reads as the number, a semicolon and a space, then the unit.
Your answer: 847300; ft³
